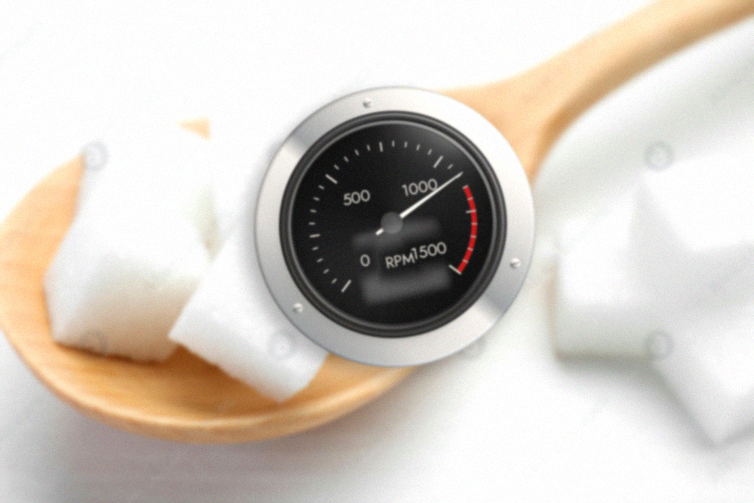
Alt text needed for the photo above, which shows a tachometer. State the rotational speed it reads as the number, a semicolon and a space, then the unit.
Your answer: 1100; rpm
